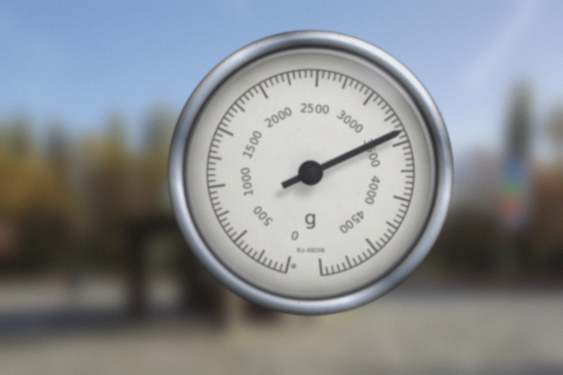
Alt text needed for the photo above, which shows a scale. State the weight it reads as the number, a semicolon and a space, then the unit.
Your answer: 3400; g
